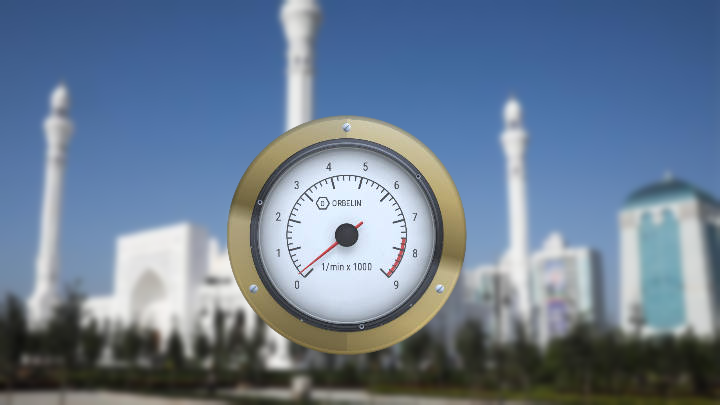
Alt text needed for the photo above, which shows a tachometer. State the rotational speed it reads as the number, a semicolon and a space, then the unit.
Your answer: 200; rpm
